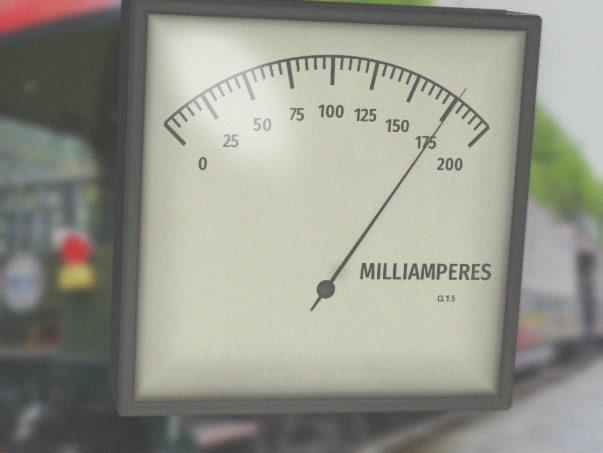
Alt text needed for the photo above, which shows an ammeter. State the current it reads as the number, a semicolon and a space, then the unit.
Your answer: 175; mA
